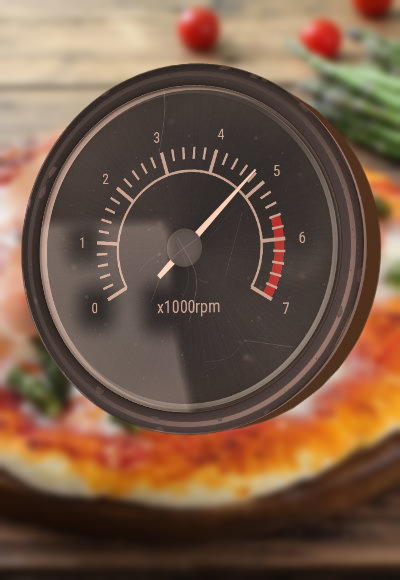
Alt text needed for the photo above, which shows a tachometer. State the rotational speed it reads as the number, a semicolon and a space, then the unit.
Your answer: 4800; rpm
